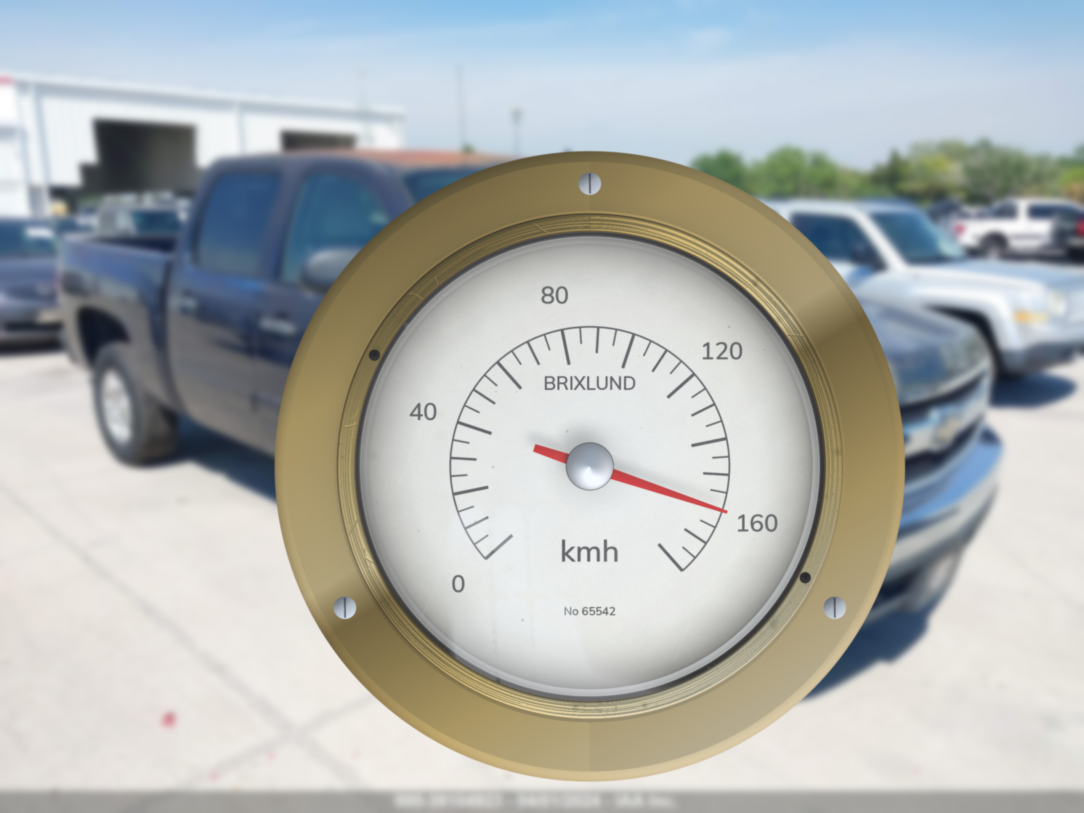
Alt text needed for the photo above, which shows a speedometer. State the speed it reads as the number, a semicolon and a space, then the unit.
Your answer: 160; km/h
